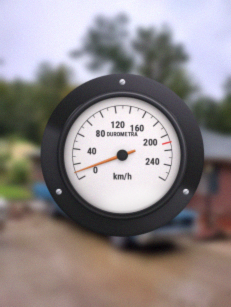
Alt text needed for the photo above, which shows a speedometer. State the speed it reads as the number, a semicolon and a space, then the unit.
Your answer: 10; km/h
